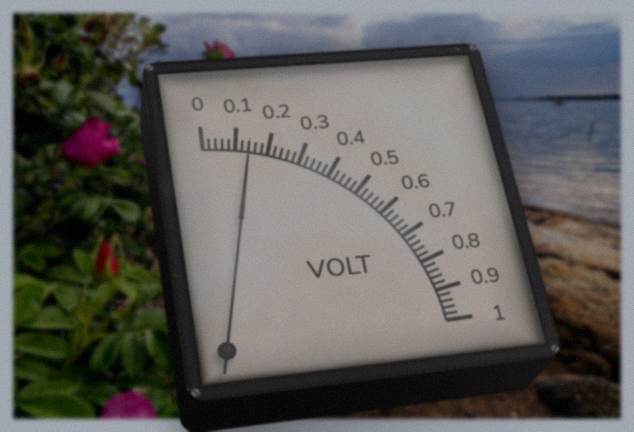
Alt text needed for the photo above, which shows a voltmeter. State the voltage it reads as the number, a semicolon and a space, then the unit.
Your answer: 0.14; V
